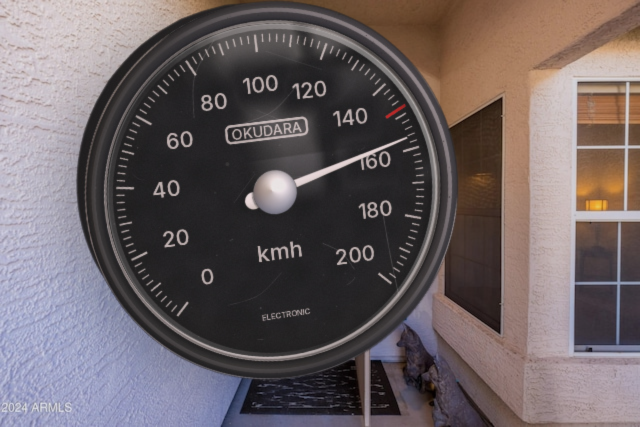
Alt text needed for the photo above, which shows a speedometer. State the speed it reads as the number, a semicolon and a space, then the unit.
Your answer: 156; km/h
